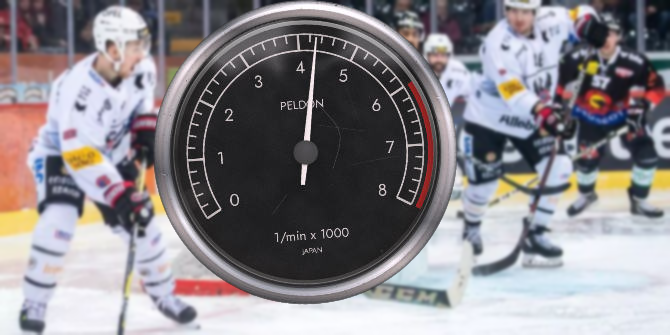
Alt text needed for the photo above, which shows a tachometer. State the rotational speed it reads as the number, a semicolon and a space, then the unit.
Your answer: 4300; rpm
